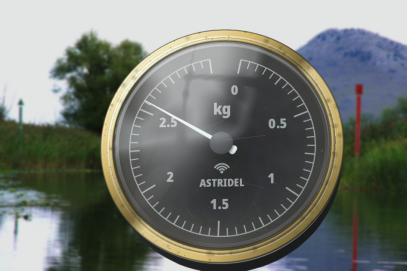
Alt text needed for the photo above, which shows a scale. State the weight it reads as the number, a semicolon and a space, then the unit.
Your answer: 2.55; kg
